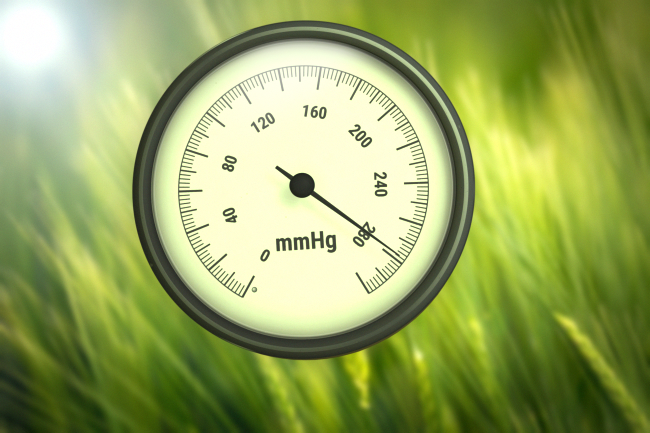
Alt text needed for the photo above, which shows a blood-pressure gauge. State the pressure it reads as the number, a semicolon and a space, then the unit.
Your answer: 278; mmHg
